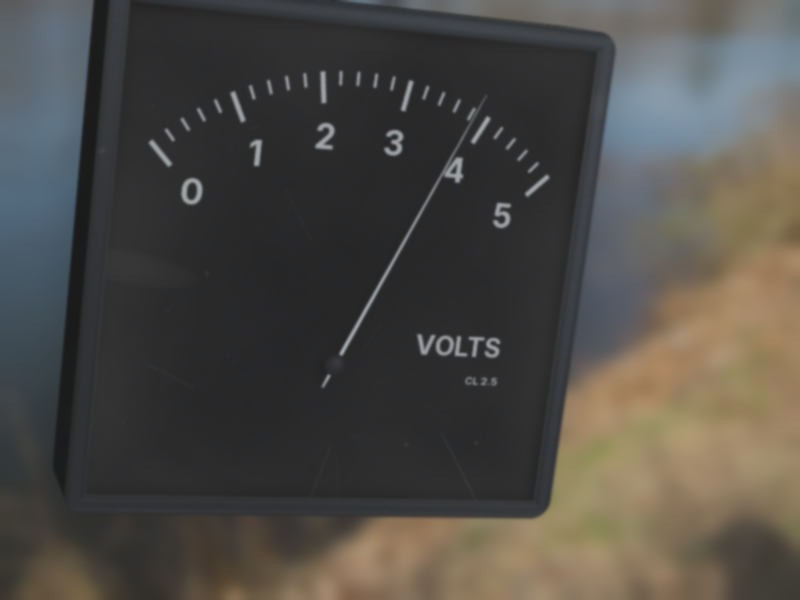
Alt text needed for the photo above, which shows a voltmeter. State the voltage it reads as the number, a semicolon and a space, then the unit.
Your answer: 3.8; V
